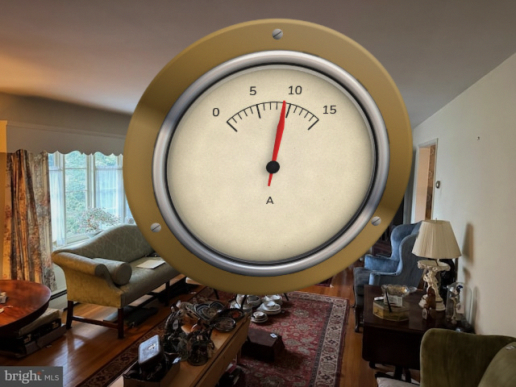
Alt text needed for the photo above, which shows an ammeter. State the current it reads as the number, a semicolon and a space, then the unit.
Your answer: 9; A
